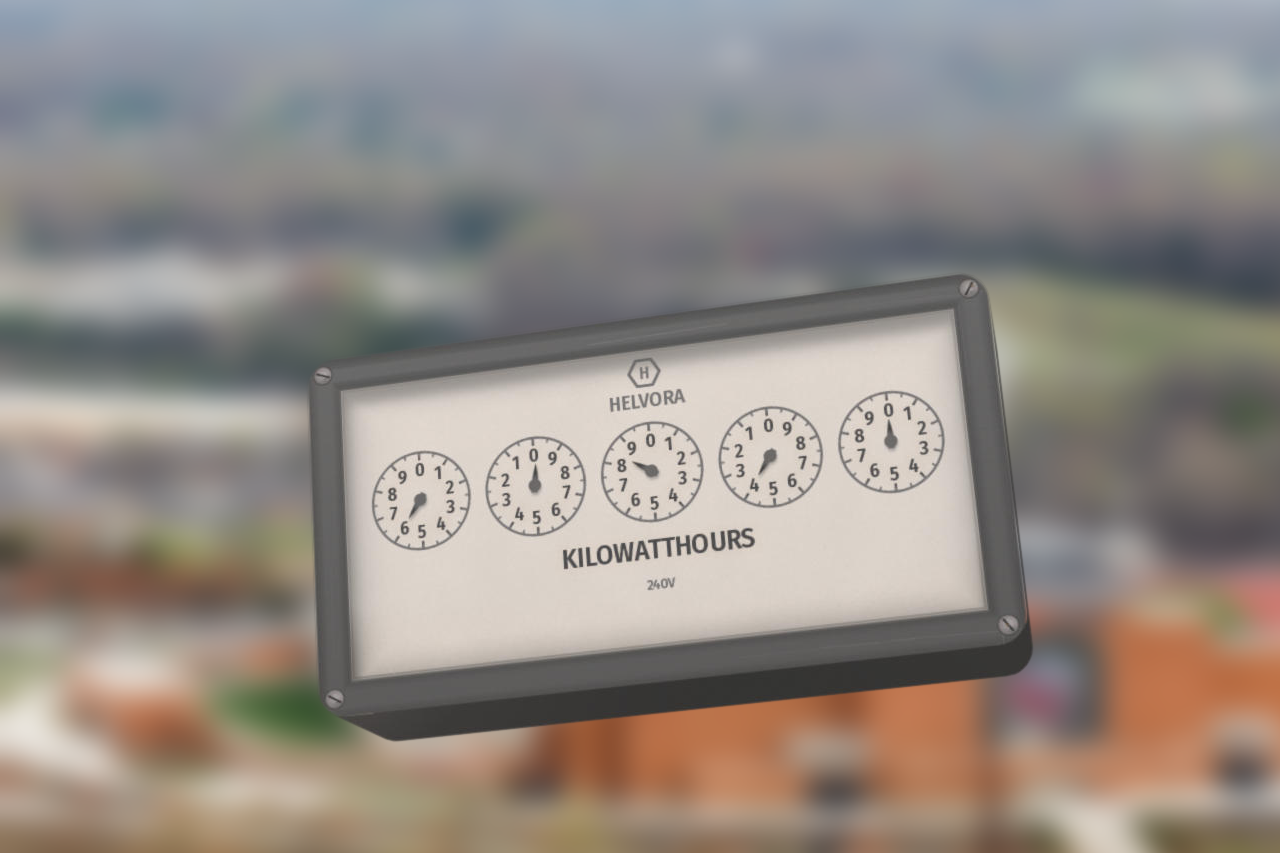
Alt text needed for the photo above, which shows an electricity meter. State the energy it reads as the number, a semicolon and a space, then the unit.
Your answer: 59840; kWh
